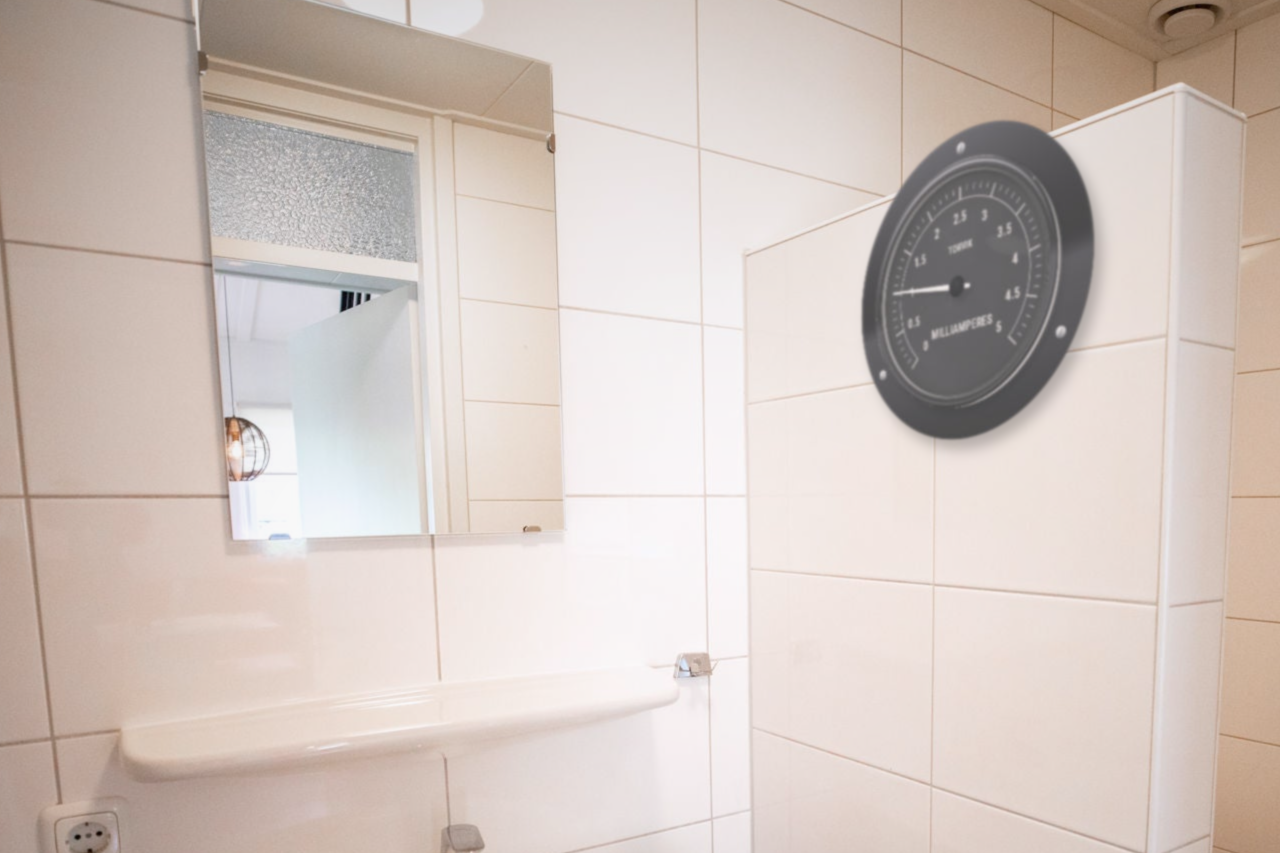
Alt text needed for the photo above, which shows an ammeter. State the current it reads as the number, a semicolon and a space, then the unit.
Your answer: 1; mA
